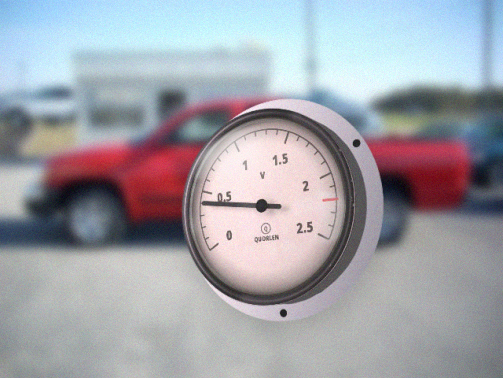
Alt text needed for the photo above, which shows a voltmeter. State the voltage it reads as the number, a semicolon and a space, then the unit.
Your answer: 0.4; V
